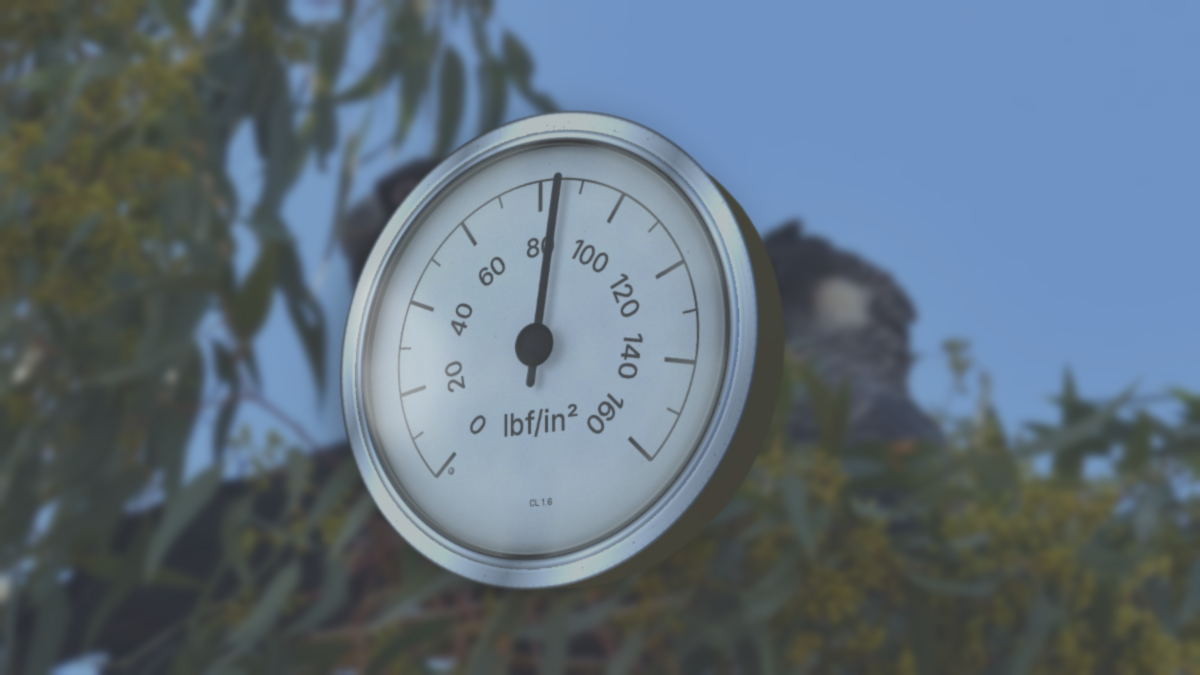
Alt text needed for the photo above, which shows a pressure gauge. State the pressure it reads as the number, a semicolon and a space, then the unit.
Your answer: 85; psi
